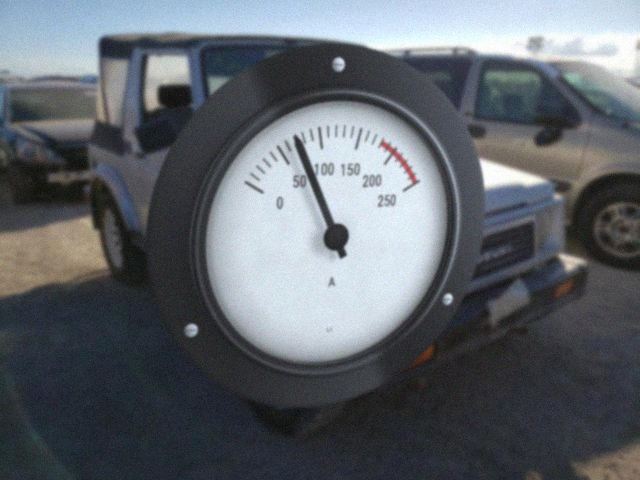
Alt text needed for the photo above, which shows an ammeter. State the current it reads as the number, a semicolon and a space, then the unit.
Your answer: 70; A
